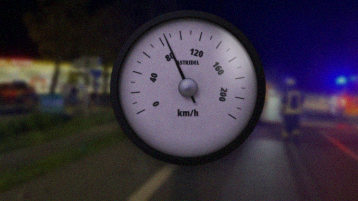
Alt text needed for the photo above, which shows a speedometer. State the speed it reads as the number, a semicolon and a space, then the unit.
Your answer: 85; km/h
